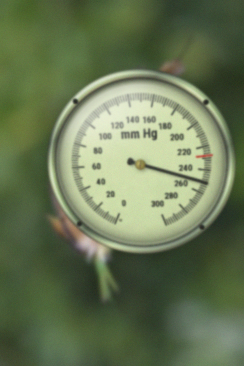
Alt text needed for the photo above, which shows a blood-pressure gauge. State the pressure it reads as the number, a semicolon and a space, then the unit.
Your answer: 250; mmHg
